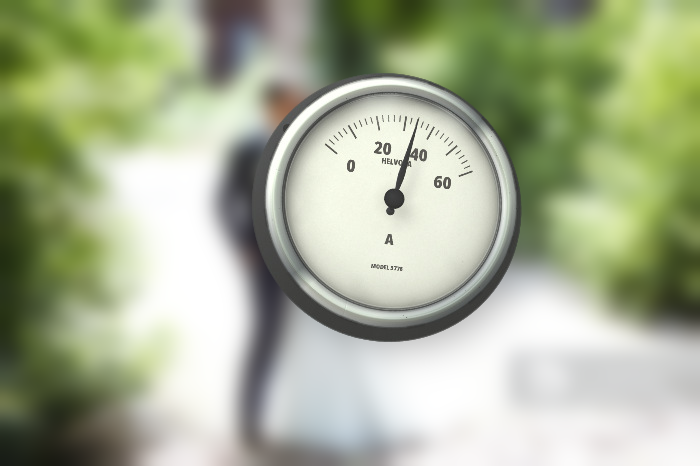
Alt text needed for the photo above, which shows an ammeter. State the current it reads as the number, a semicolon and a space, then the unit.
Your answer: 34; A
